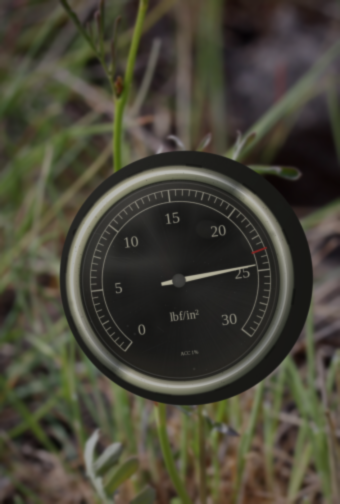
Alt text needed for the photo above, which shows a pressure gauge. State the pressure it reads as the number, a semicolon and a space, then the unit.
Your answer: 24.5; psi
